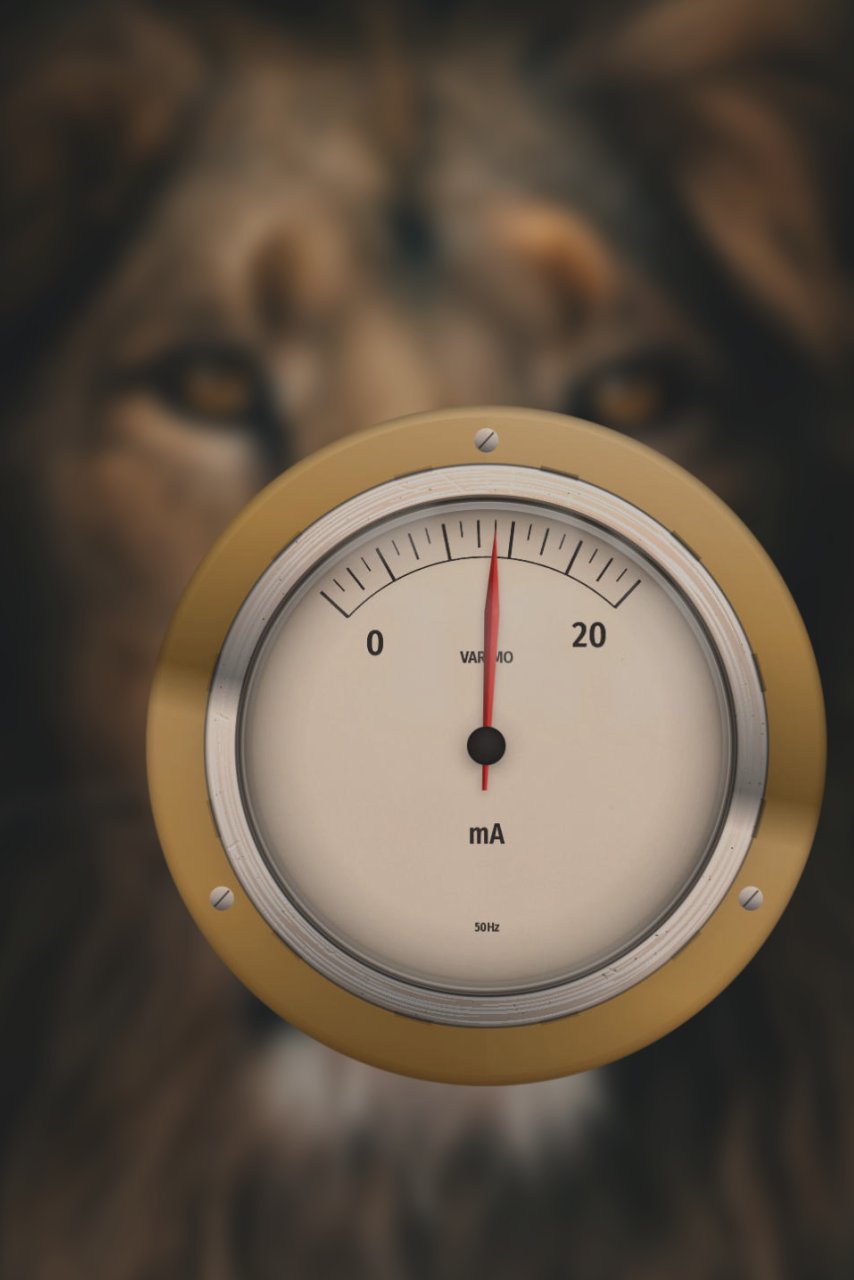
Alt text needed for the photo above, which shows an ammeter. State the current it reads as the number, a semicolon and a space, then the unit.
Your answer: 11; mA
